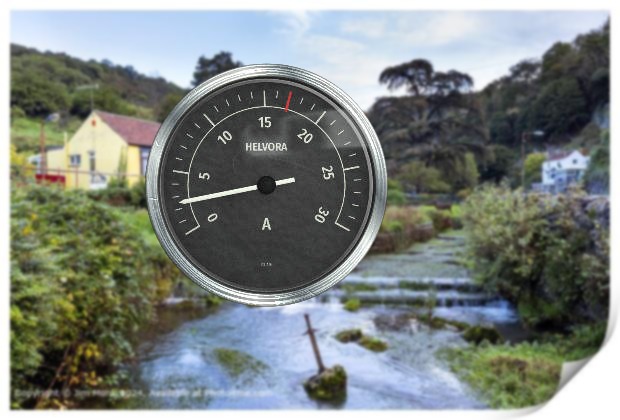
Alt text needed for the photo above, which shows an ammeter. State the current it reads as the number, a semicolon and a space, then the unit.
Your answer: 2.5; A
